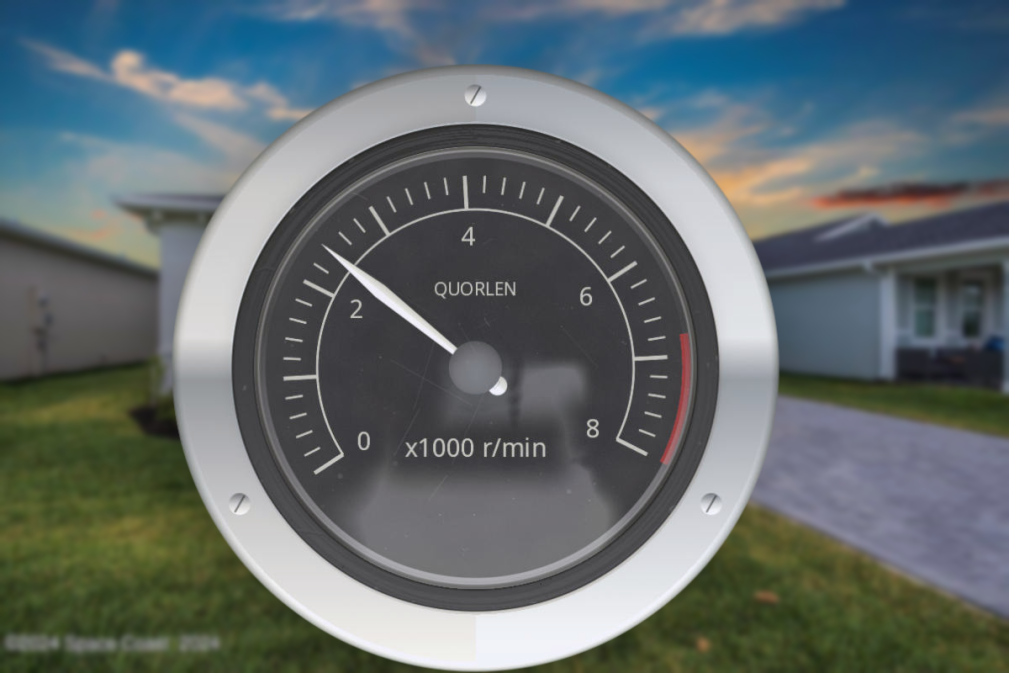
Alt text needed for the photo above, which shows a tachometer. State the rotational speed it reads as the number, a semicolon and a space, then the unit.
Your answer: 2400; rpm
